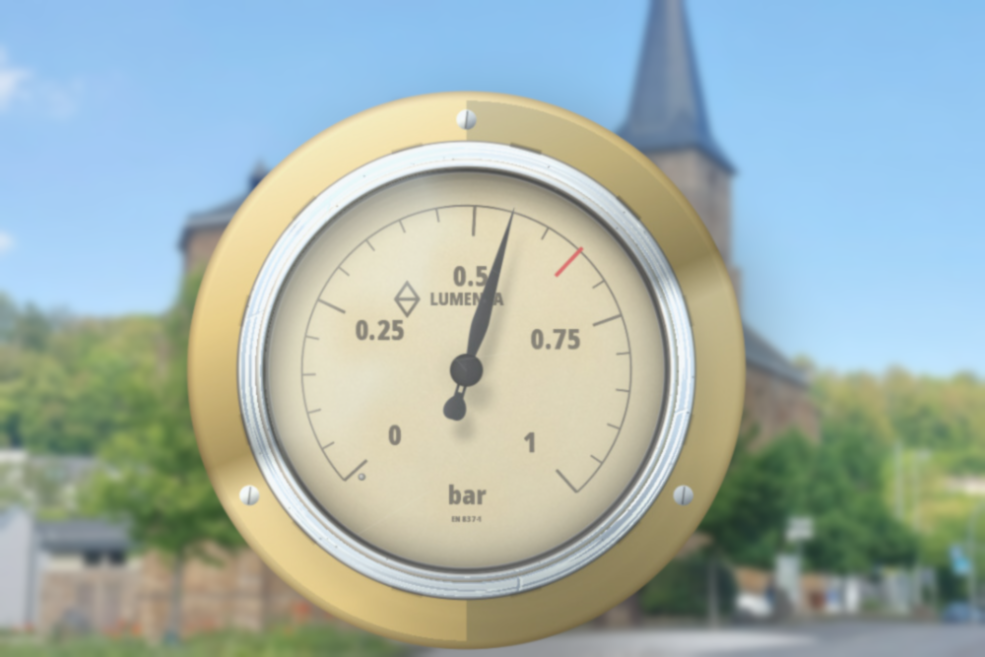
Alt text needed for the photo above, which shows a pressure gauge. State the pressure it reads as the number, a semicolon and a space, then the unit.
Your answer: 0.55; bar
